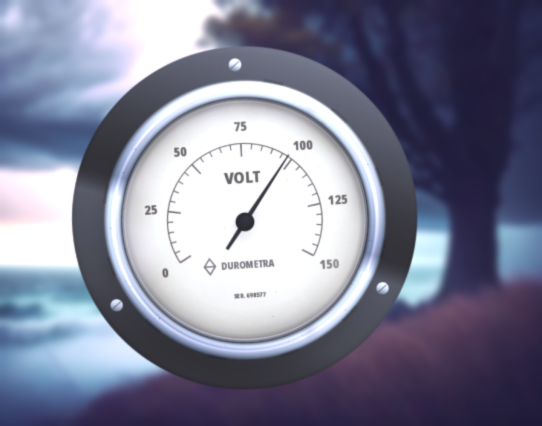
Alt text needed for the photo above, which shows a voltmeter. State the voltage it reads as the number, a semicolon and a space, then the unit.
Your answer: 97.5; V
